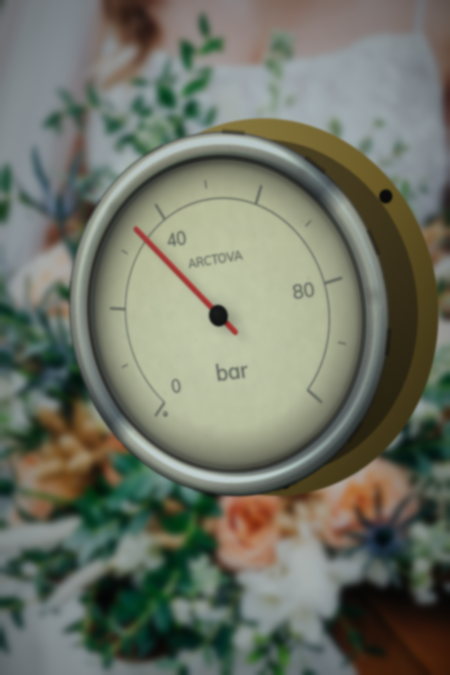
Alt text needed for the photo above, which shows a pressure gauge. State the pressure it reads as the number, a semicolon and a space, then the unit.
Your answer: 35; bar
